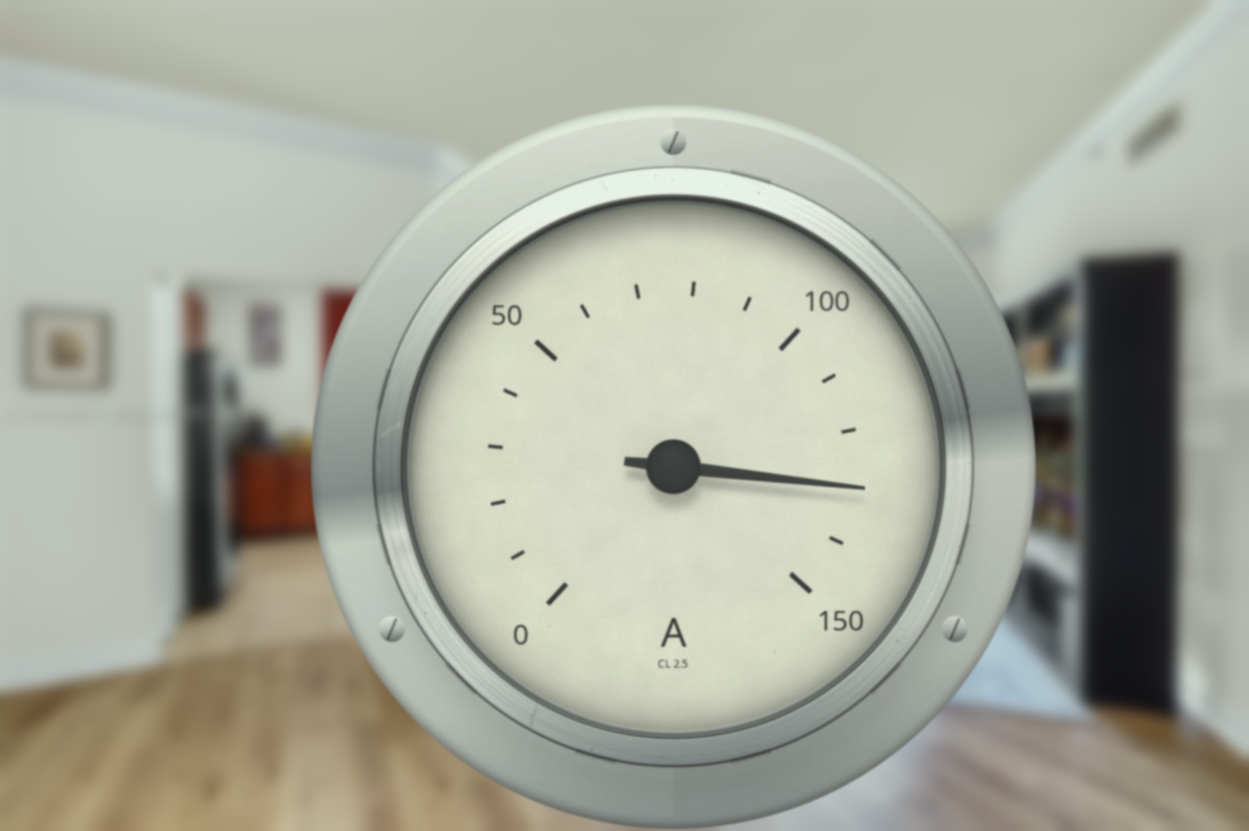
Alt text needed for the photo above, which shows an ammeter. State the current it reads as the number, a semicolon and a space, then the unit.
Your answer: 130; A
